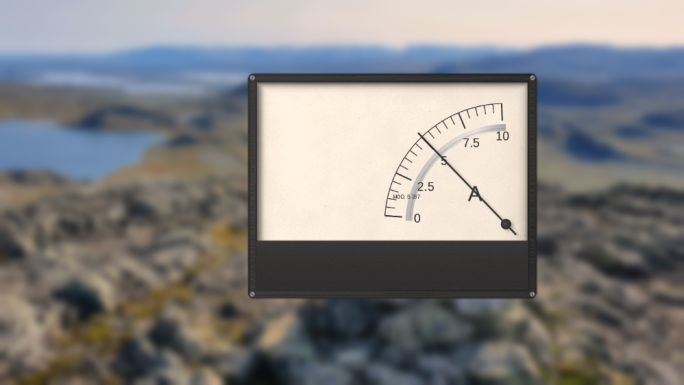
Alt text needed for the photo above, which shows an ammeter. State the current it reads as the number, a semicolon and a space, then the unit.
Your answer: 5; A
